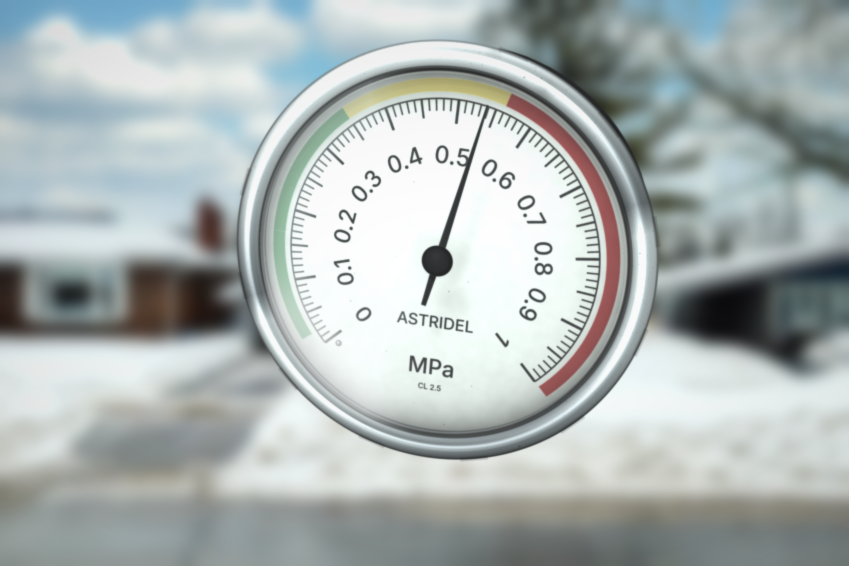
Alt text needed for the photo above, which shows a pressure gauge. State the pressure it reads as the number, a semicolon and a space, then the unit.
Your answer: 0.54; MPa
